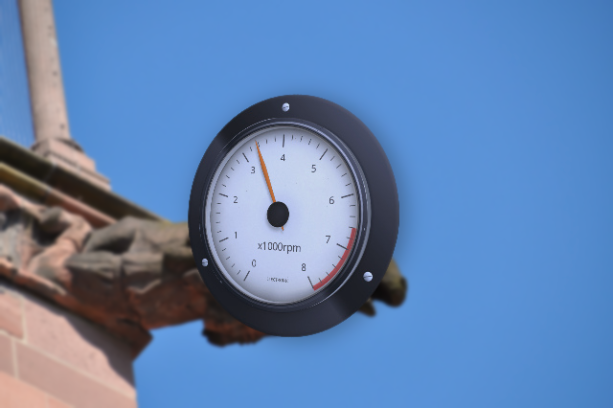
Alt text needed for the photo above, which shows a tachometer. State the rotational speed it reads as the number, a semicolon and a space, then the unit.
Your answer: 3400; rpm
